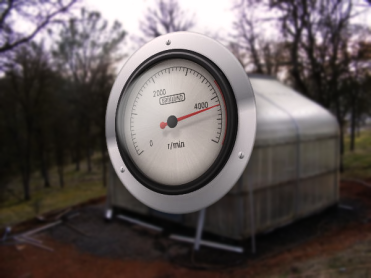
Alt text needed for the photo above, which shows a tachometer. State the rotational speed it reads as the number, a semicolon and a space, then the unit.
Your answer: 4200; rpm
